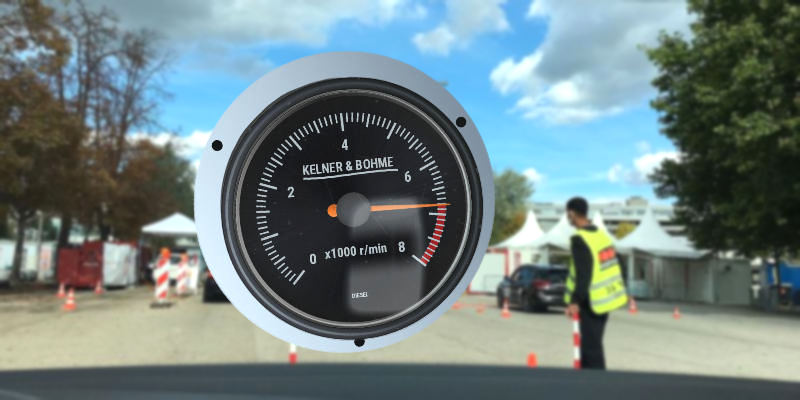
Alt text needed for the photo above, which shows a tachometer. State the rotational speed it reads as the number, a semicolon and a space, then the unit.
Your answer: 6800; rpm
